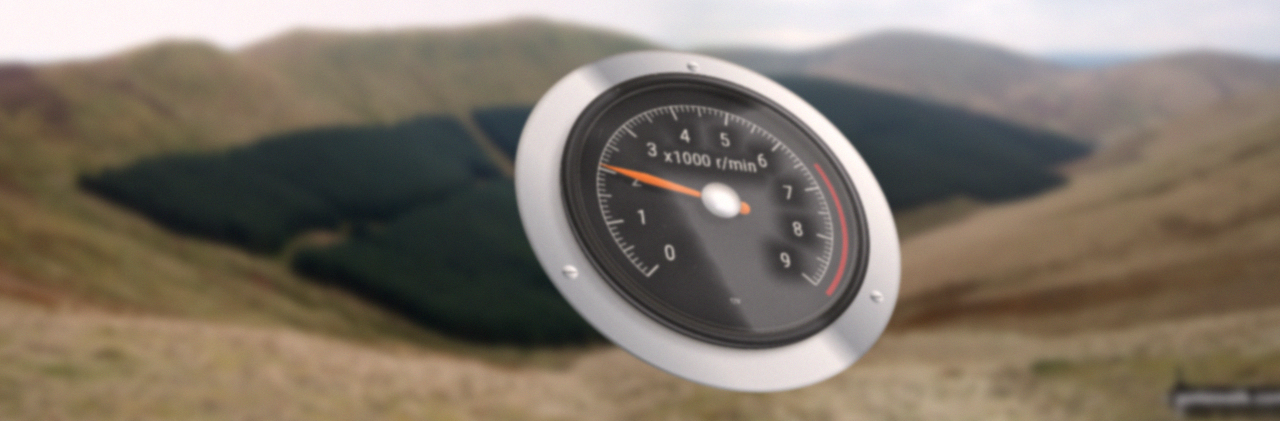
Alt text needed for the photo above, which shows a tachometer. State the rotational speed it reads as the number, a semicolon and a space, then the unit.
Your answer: 2000; rpm
